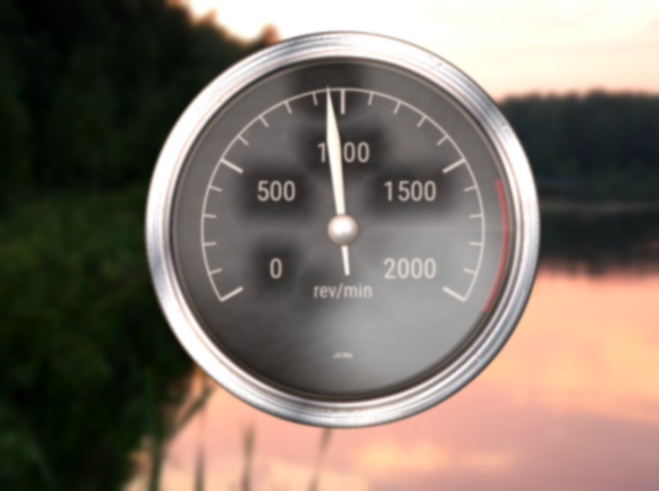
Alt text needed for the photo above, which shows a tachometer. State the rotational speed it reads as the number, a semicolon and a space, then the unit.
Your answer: 950; rpm
